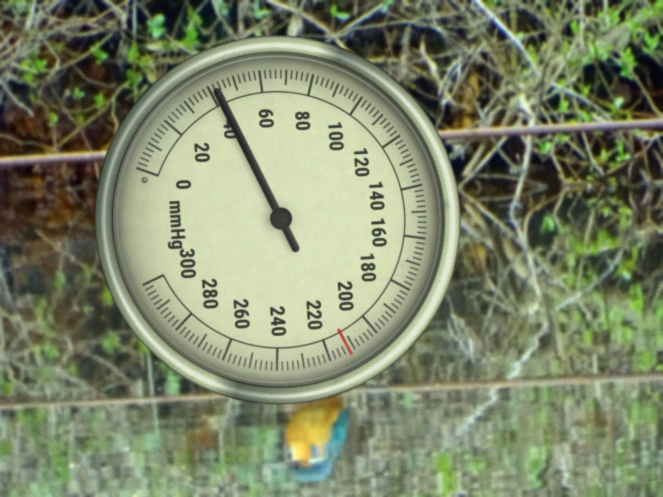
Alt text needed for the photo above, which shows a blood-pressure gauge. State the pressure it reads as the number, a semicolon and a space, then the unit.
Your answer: 42; mmHg
